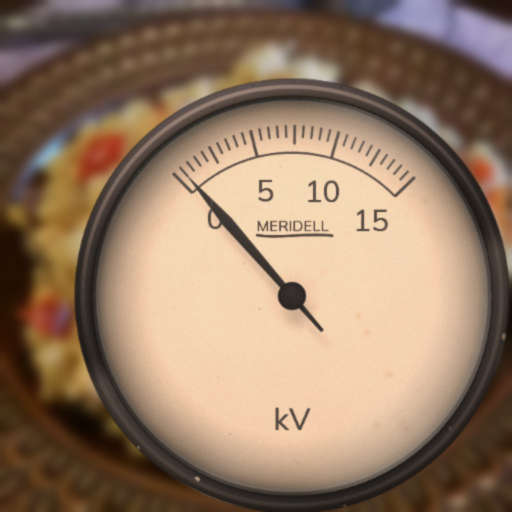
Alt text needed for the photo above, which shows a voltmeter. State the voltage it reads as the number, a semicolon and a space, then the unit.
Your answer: 0.5; kV
